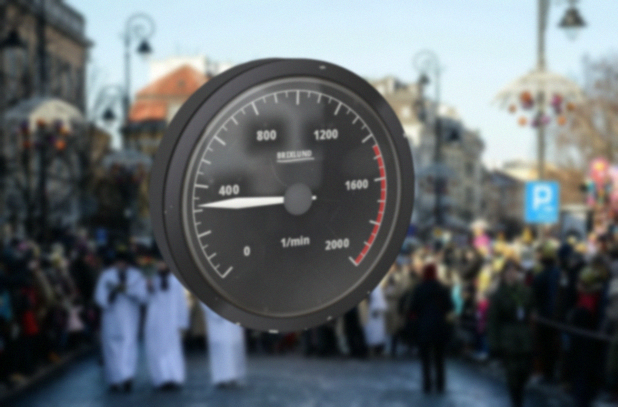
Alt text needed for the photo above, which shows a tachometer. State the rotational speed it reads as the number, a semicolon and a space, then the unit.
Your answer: 325; rpm
